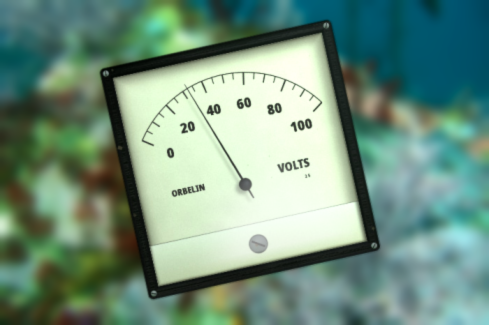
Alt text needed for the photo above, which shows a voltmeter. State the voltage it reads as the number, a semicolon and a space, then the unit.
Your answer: 32.5; V
